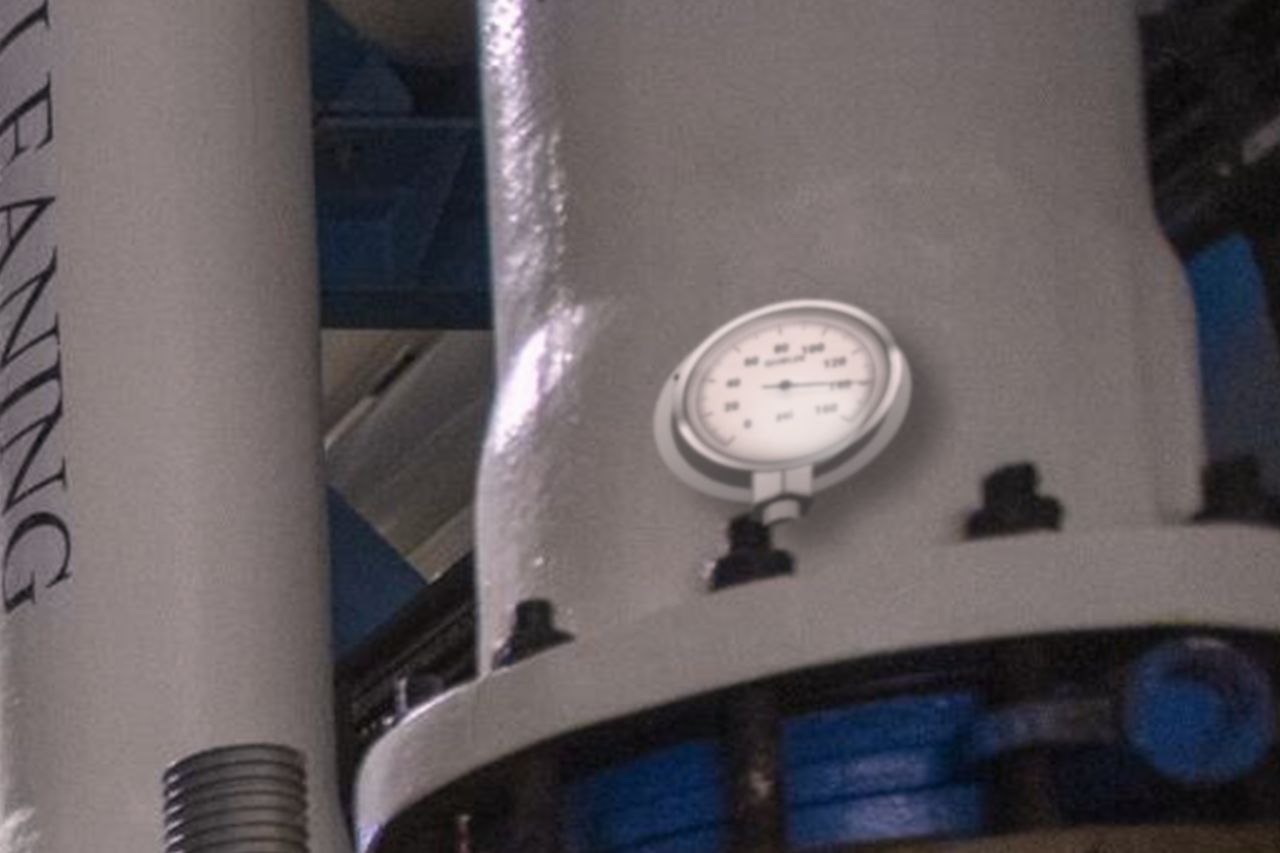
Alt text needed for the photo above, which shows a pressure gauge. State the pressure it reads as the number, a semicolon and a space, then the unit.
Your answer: 140; psi
